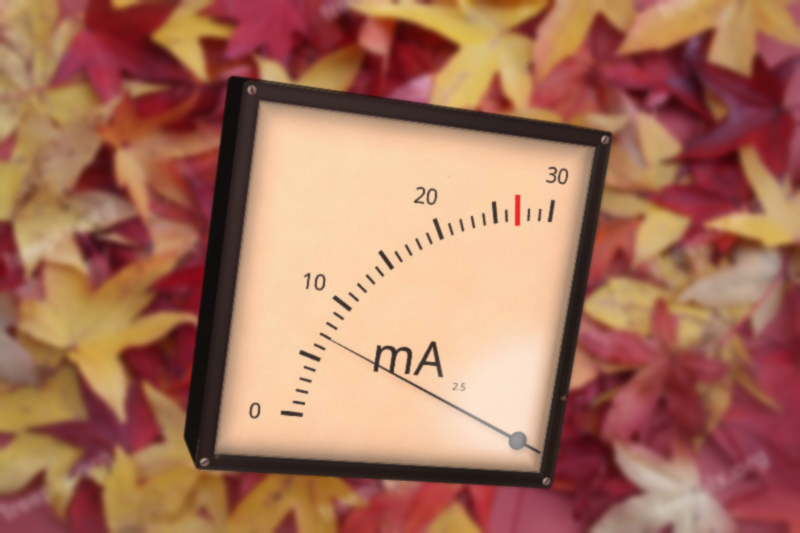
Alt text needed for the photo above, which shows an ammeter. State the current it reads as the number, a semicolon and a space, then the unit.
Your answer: 7; mA
